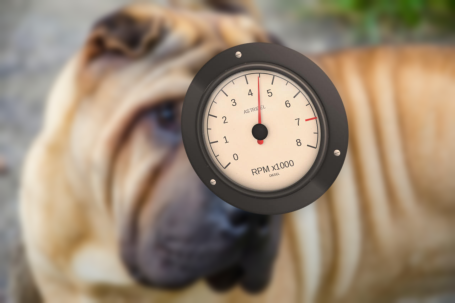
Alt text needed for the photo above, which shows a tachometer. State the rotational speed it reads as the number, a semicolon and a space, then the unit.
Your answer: 4500; rpm
